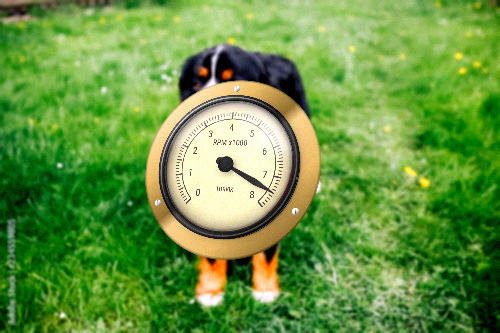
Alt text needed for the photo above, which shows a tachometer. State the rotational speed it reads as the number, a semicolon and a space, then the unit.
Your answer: 7500; rpm
